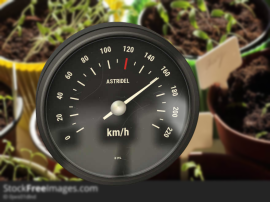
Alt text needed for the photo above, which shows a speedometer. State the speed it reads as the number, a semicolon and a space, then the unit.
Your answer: 160; km/h
